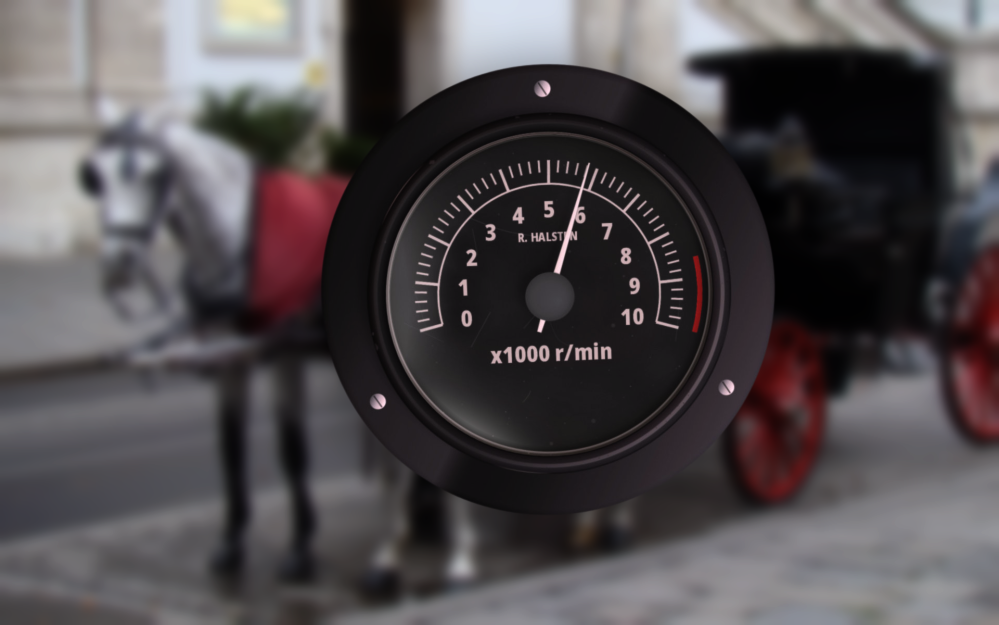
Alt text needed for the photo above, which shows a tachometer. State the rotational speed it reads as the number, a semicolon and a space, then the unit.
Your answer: 5800; rpm
